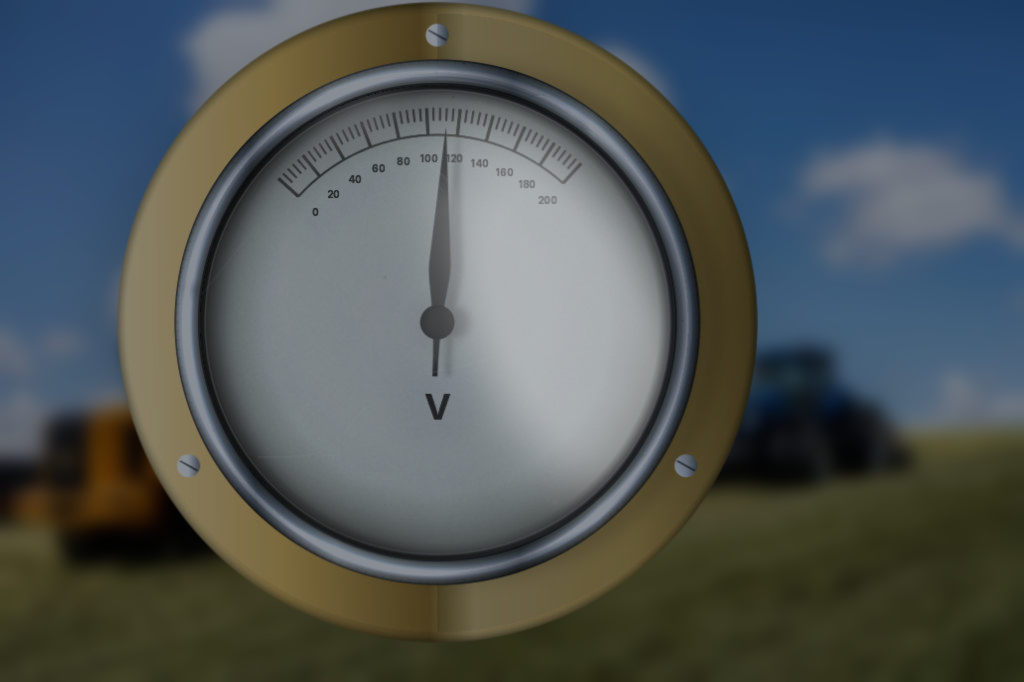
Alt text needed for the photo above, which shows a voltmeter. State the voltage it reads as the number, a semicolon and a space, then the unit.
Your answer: 112; V
